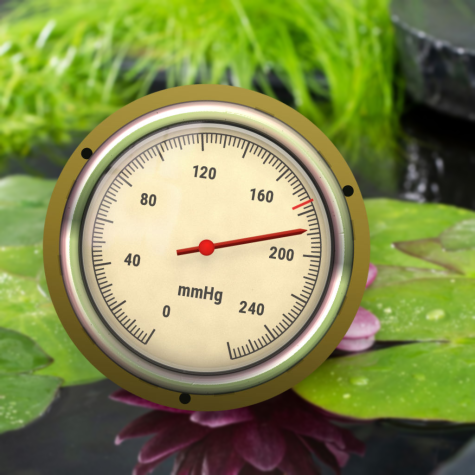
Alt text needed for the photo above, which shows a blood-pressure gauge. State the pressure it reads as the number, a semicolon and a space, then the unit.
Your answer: 188; mmHg
